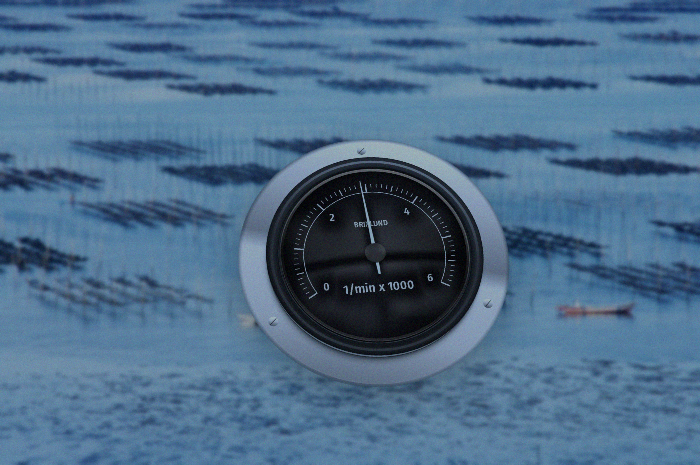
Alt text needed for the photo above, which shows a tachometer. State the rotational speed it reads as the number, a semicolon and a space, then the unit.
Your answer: 2900; rpm
